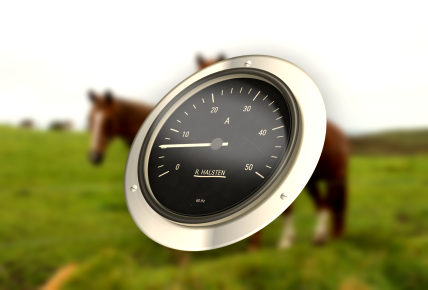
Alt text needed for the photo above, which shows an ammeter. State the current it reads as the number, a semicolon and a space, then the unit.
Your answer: 6; A
